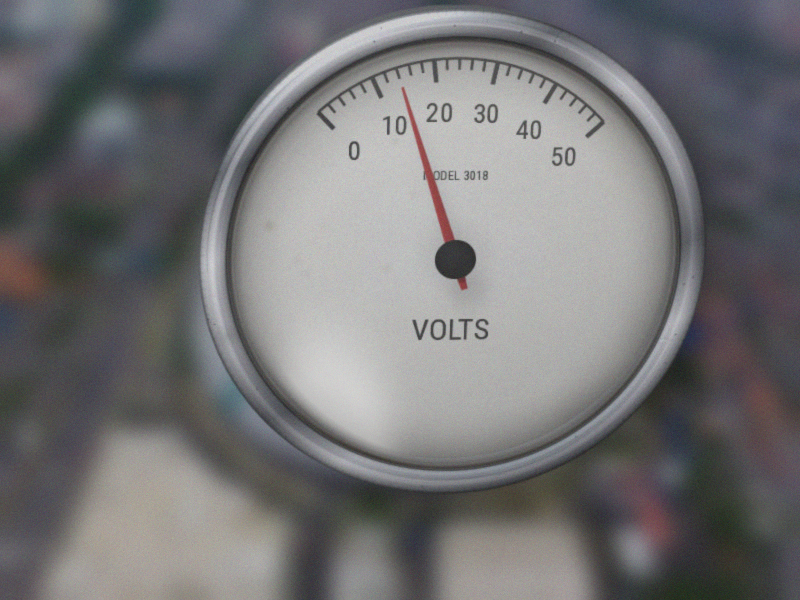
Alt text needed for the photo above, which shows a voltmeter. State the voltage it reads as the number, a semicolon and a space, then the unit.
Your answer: 14; V
